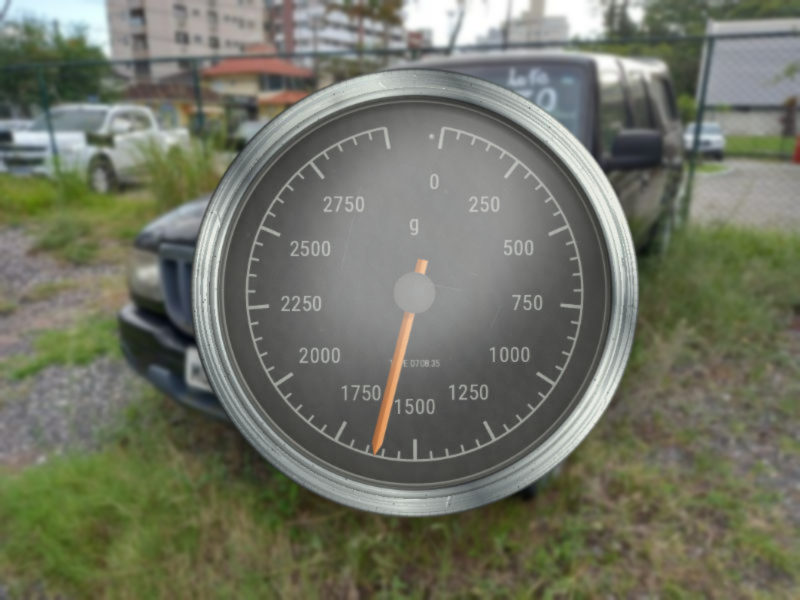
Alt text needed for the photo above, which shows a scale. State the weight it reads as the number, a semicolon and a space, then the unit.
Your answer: 1625; g
